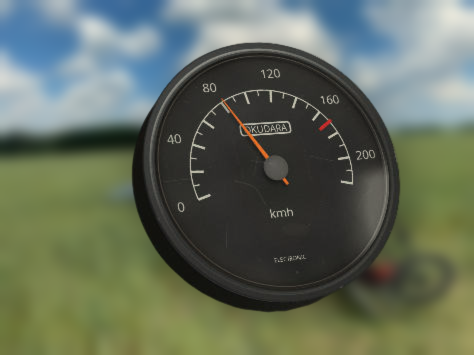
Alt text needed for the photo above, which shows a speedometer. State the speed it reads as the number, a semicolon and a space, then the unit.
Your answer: 80; km/h
